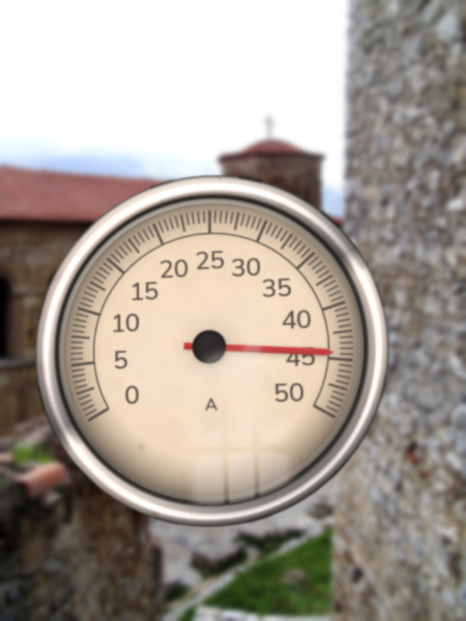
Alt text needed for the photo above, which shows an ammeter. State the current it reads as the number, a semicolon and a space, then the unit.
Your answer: 44.5; A
